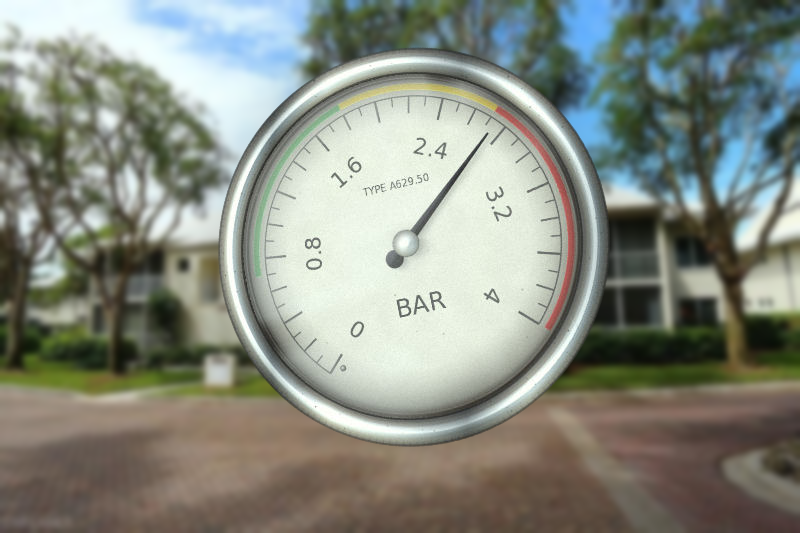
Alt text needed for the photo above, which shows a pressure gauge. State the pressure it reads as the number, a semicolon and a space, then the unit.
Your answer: 2.75; bar
